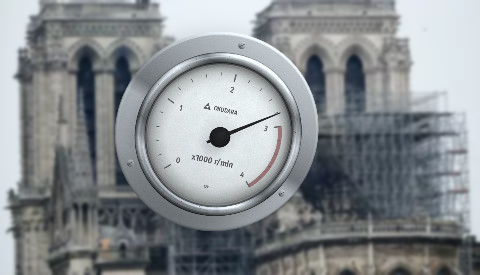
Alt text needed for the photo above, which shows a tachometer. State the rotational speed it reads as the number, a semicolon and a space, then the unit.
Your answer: 2800; rpm
